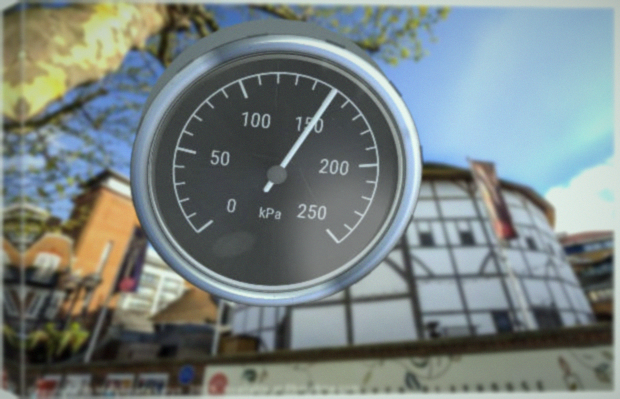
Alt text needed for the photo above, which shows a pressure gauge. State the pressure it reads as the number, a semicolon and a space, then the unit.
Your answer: 150; kPa
